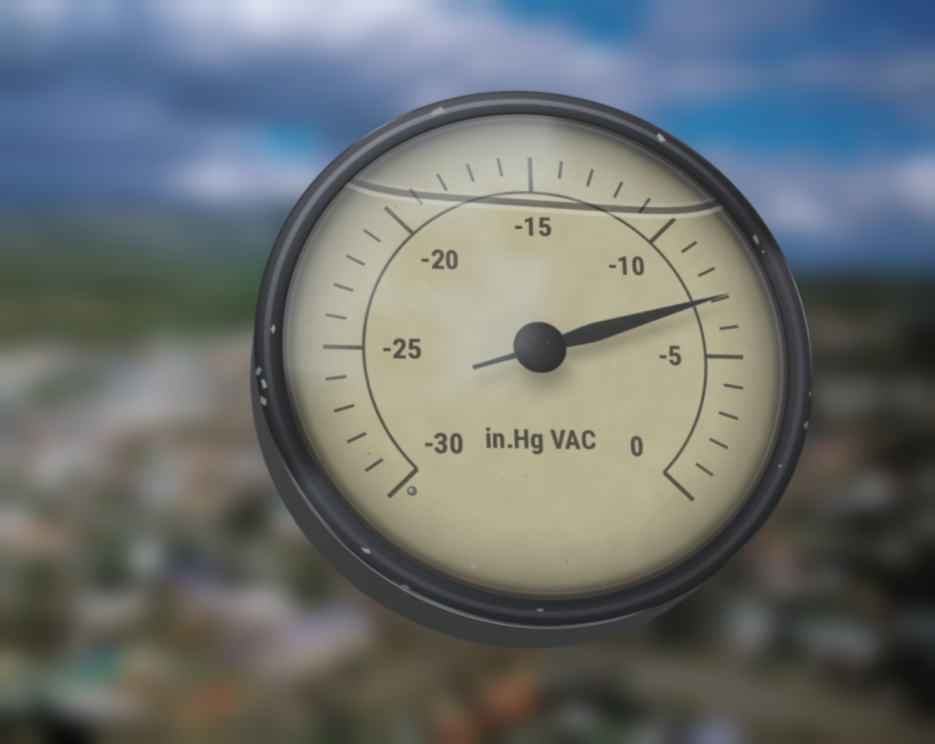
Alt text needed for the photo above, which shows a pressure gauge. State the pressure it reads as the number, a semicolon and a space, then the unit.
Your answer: -7; inHg
